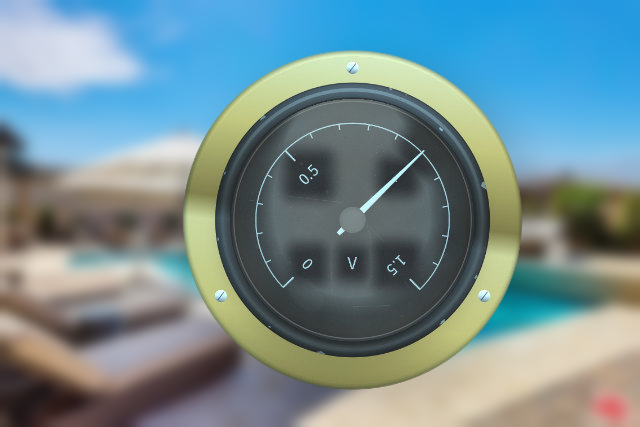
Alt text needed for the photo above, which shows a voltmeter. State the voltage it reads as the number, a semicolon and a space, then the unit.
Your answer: 1; V
